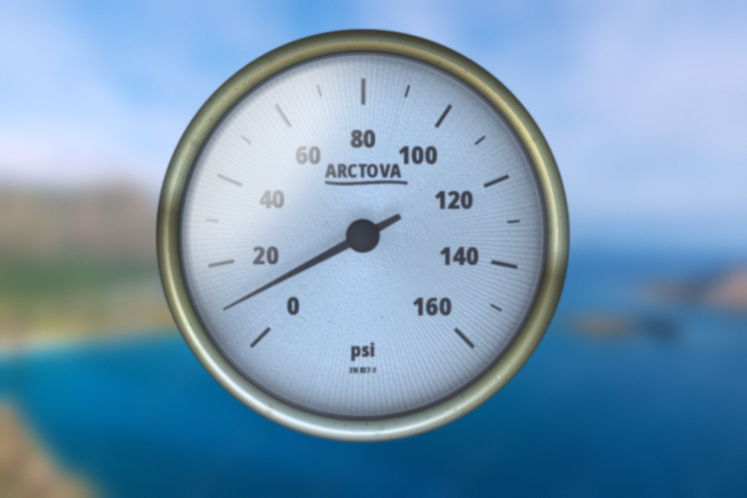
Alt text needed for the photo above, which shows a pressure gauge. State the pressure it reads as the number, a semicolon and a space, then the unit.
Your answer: 10; psi
